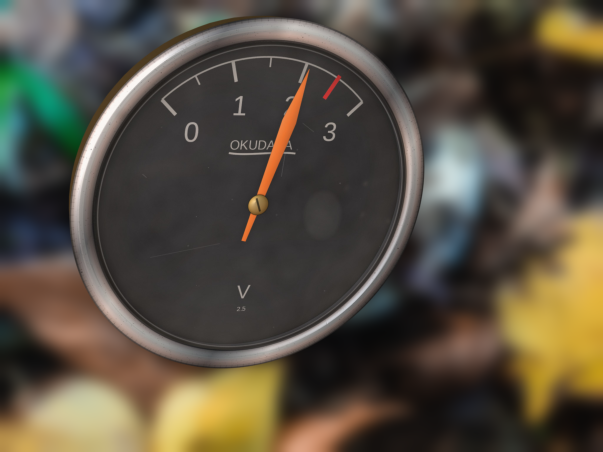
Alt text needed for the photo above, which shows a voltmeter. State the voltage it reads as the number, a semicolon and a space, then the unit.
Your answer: 2; V
